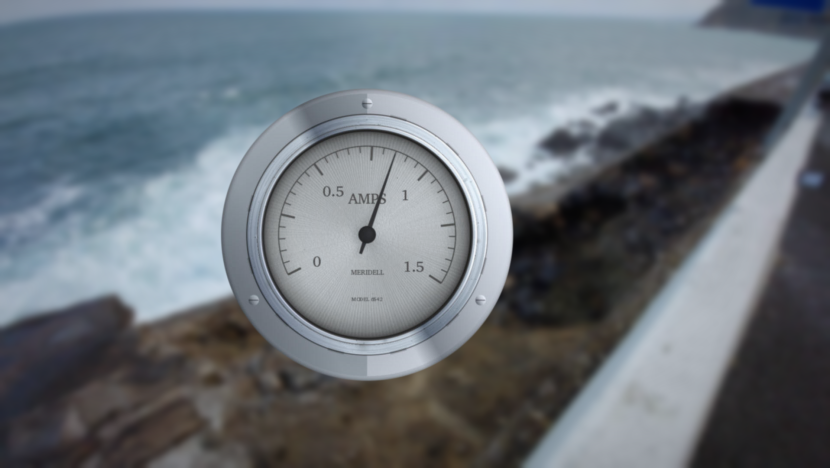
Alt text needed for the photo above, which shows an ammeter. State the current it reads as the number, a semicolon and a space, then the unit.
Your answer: 0.85; A
